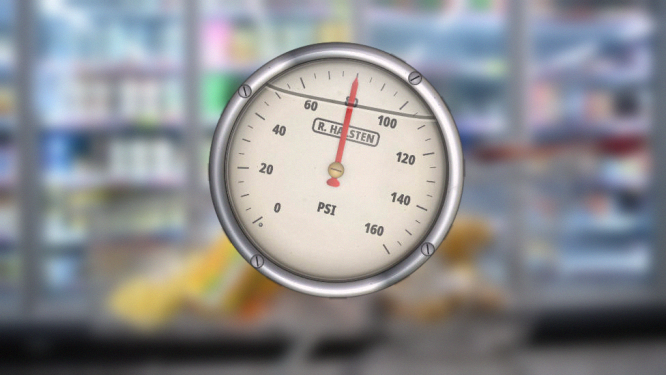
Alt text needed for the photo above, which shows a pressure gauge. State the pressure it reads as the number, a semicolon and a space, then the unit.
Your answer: 80; psi
